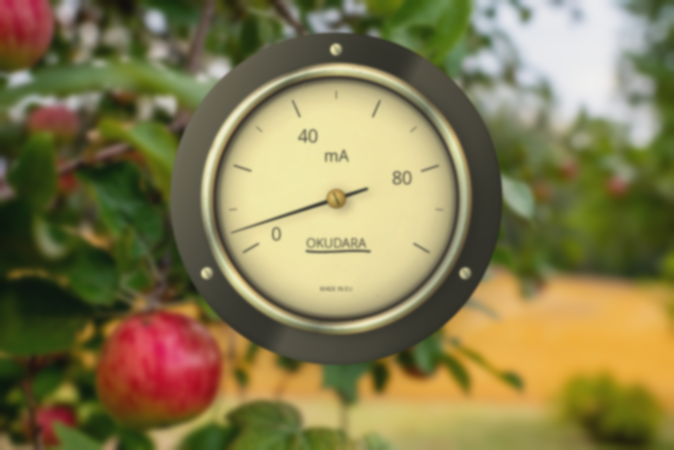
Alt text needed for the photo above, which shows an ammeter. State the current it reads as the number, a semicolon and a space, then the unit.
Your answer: 5; mA
